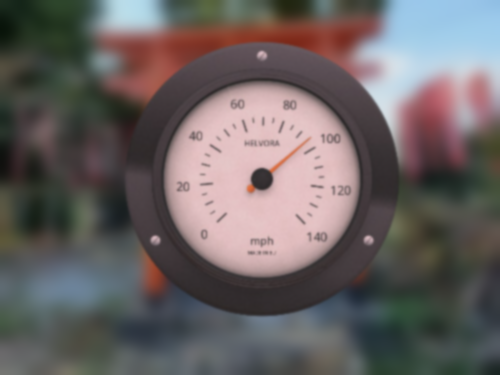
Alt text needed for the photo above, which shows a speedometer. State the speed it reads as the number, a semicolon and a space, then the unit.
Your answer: 95; mph
